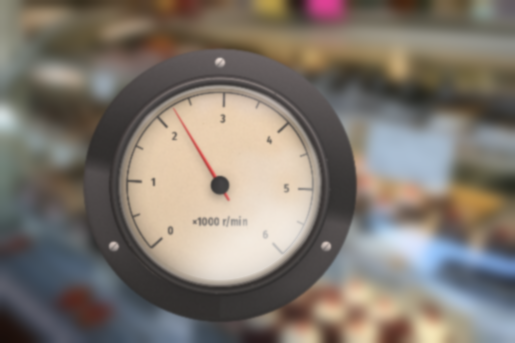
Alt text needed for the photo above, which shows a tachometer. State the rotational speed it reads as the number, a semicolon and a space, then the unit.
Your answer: 2250; rpm
